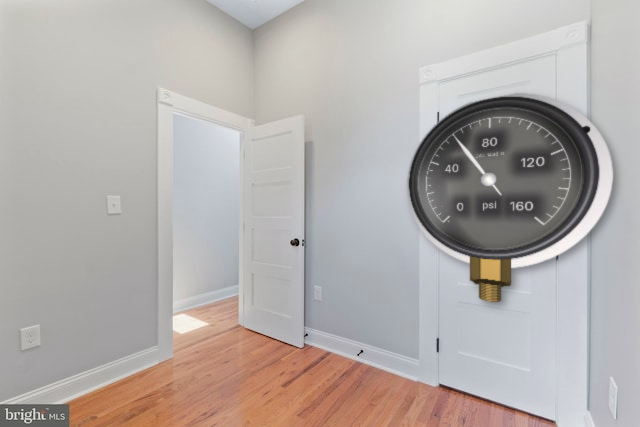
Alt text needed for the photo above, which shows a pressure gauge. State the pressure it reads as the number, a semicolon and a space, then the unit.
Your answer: 60; psi
